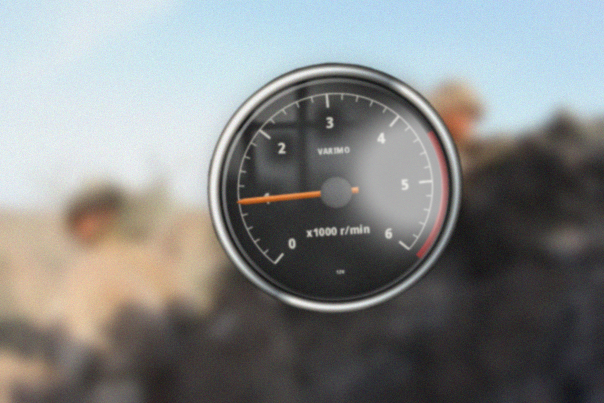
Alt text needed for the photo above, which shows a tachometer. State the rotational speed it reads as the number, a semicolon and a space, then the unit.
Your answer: 1000; rpm
